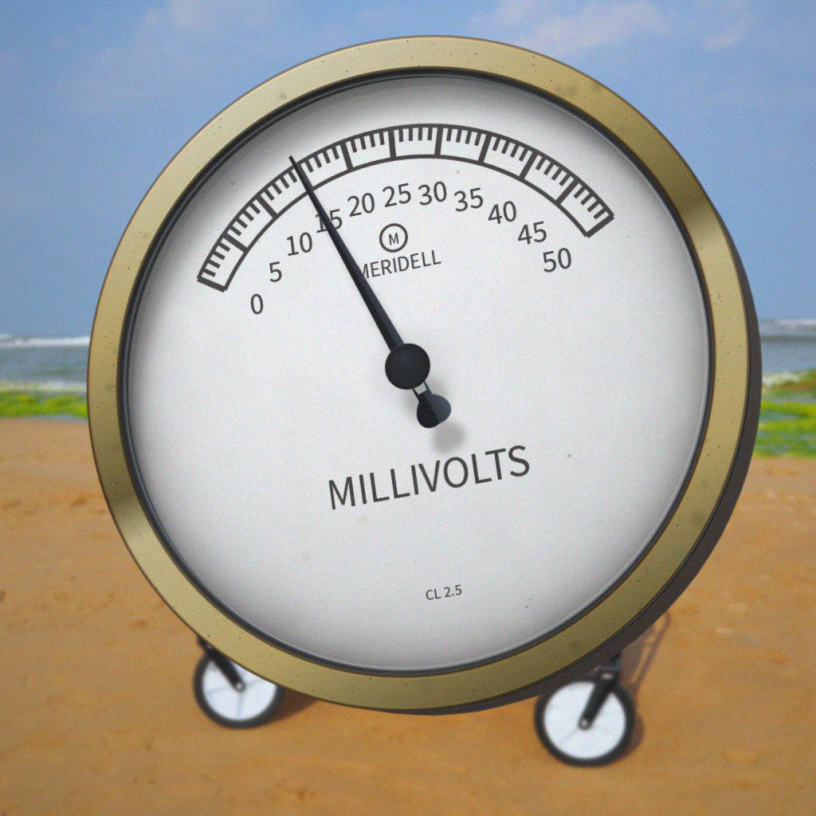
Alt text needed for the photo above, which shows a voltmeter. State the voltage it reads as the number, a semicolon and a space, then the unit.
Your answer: 15; mV
